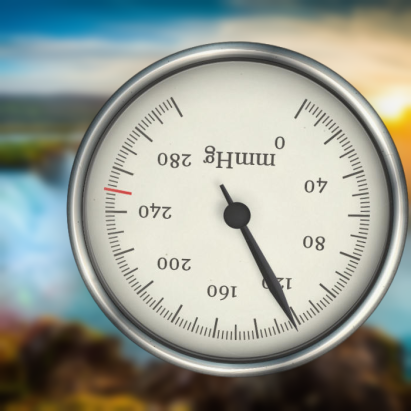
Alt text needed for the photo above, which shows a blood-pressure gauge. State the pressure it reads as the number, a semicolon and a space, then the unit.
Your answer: 122; mmHg
